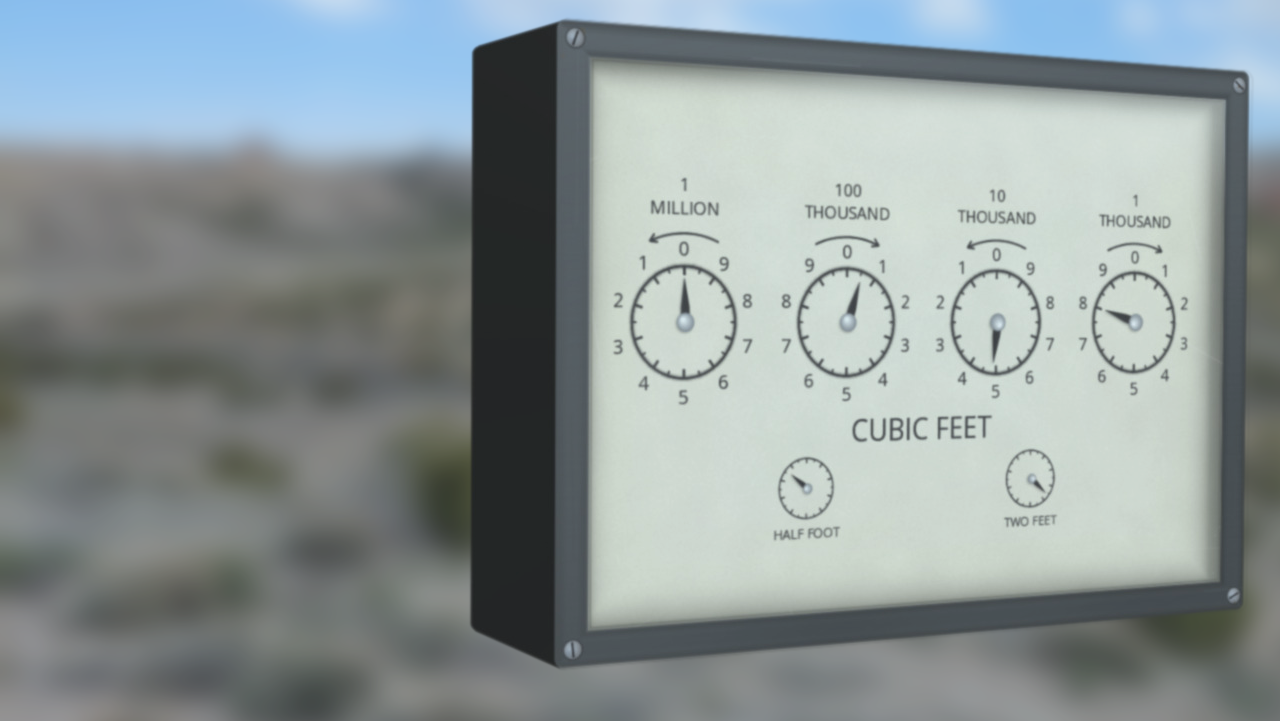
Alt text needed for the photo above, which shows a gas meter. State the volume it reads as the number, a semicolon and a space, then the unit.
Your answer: 4800; ft³
